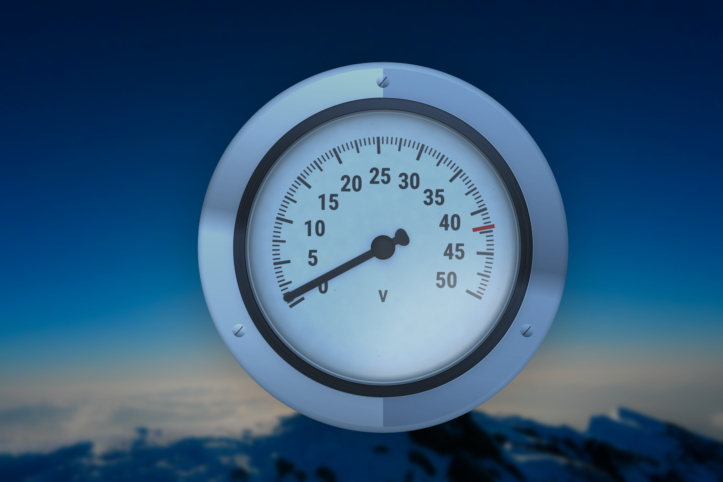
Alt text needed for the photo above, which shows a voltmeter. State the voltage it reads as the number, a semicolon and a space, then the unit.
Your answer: 1; V
